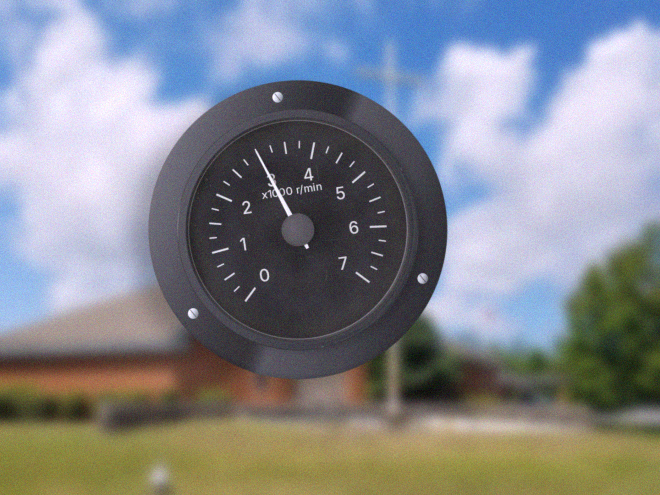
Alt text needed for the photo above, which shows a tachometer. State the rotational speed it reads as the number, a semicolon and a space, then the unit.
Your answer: 3000; rpm
